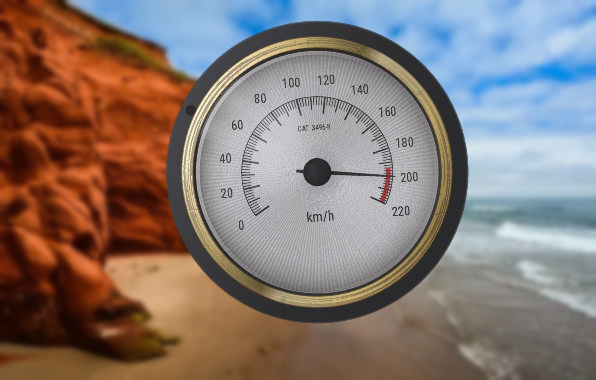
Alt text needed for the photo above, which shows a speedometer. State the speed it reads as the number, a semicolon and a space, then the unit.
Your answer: 200; km/h
